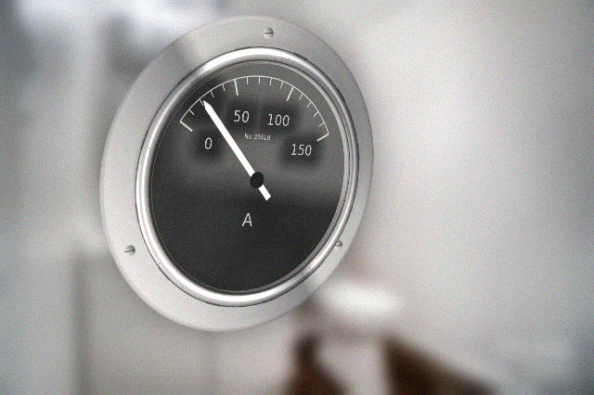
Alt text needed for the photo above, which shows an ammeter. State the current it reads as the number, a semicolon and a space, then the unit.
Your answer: 20; A
